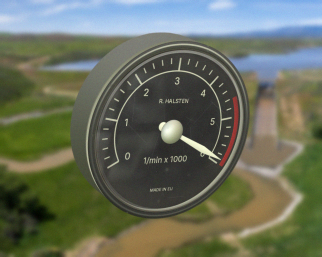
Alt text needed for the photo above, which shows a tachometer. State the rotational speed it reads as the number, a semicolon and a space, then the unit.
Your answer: 5900; rpm
